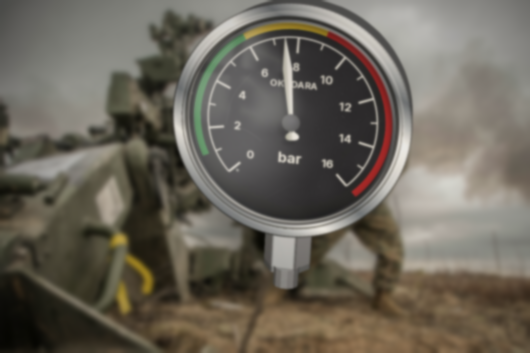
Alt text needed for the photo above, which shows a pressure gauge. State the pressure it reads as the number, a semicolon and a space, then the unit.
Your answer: 7.5; bar
